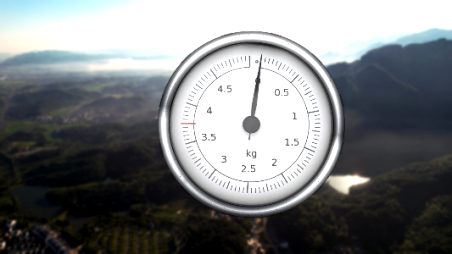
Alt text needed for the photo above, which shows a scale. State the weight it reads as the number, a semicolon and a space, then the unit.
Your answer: 0; kg
